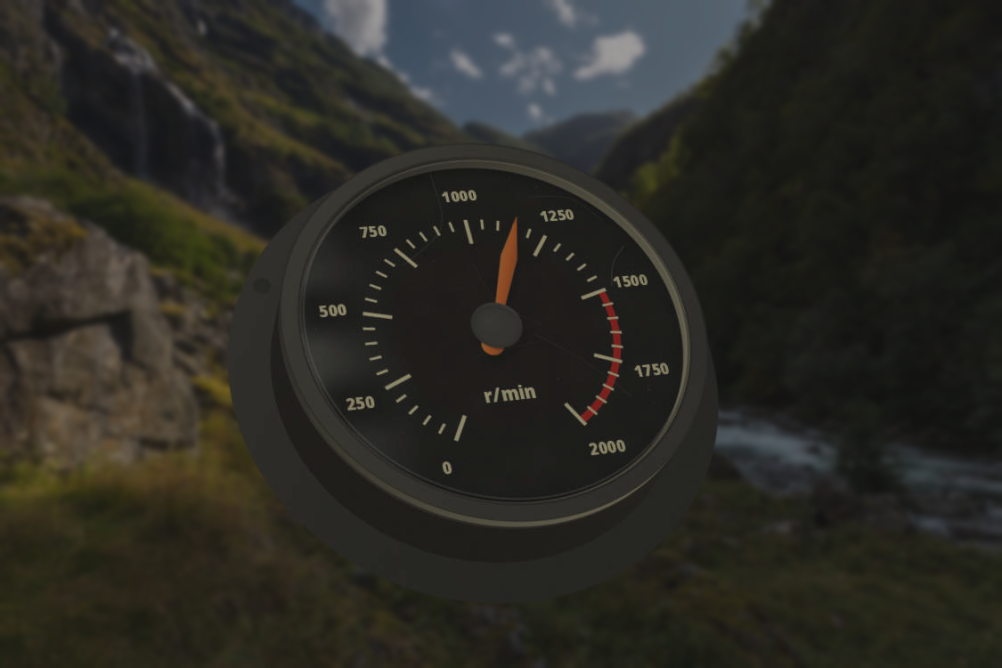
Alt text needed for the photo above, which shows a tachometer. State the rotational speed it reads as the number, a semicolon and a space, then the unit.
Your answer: 1150; rpm
